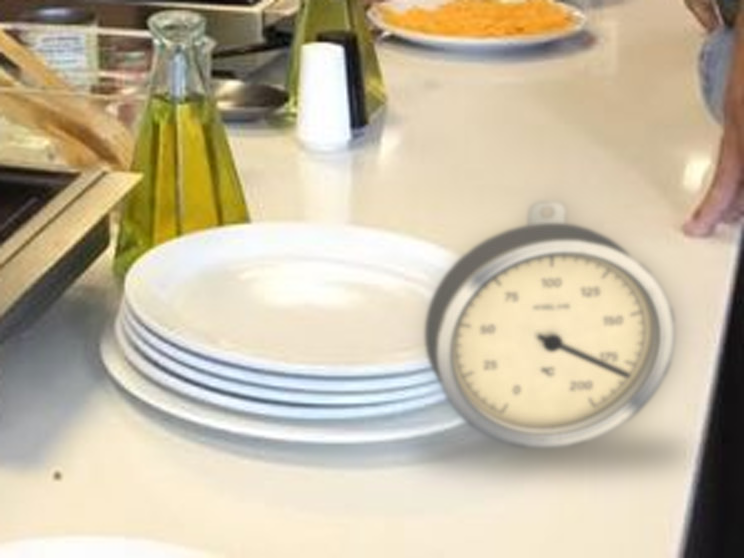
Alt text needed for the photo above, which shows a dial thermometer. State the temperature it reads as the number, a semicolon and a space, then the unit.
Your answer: 180; °C
